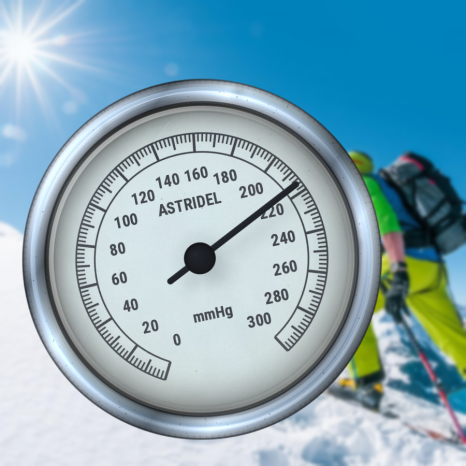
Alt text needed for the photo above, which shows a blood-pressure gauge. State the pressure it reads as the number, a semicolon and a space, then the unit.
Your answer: 216; mmHg
